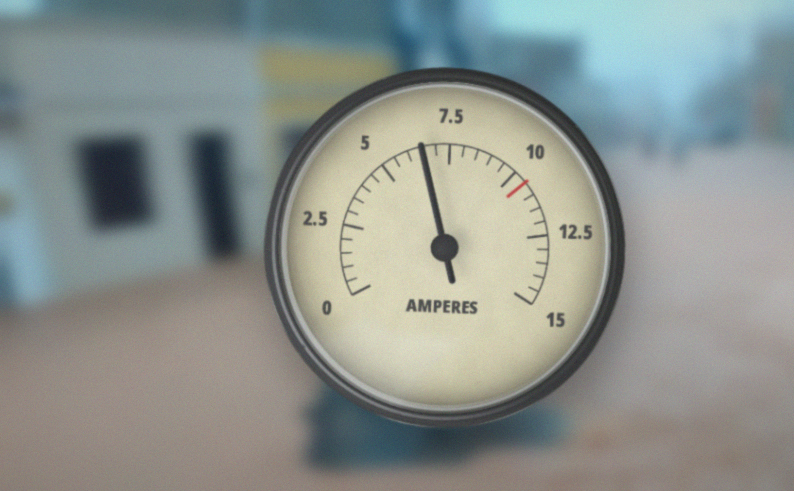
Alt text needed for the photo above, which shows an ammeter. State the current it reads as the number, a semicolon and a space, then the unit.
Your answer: 6.5; A
